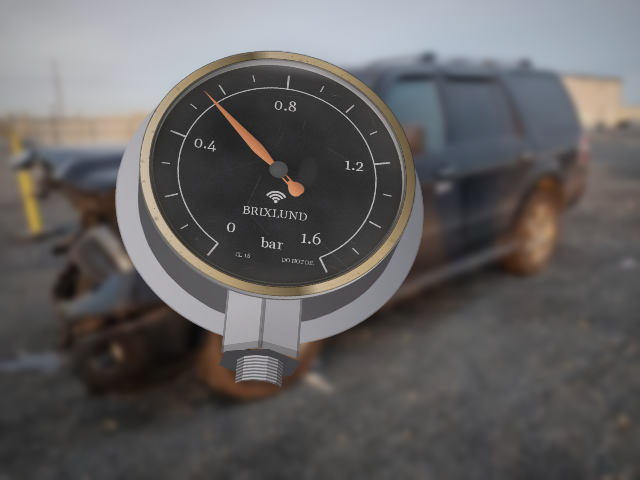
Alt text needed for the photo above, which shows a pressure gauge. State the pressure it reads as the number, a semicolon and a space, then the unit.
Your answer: 0.55; bar
